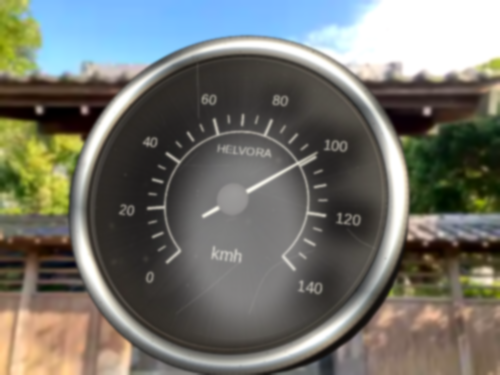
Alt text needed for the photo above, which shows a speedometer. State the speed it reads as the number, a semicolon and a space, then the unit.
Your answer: 100; km/h
